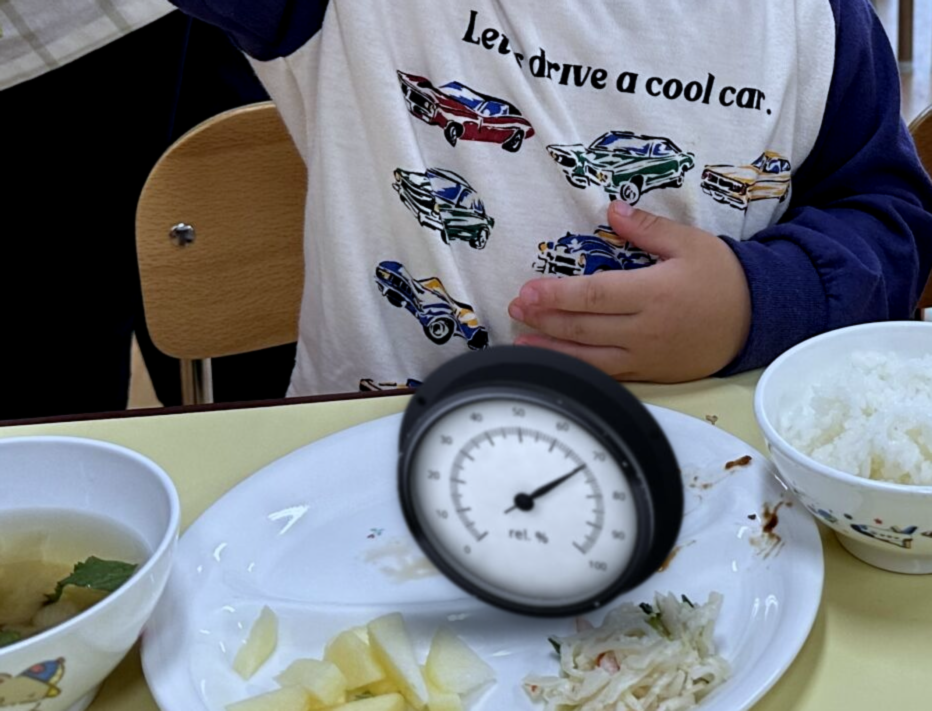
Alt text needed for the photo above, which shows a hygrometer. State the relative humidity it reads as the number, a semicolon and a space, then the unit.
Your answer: 70; %
